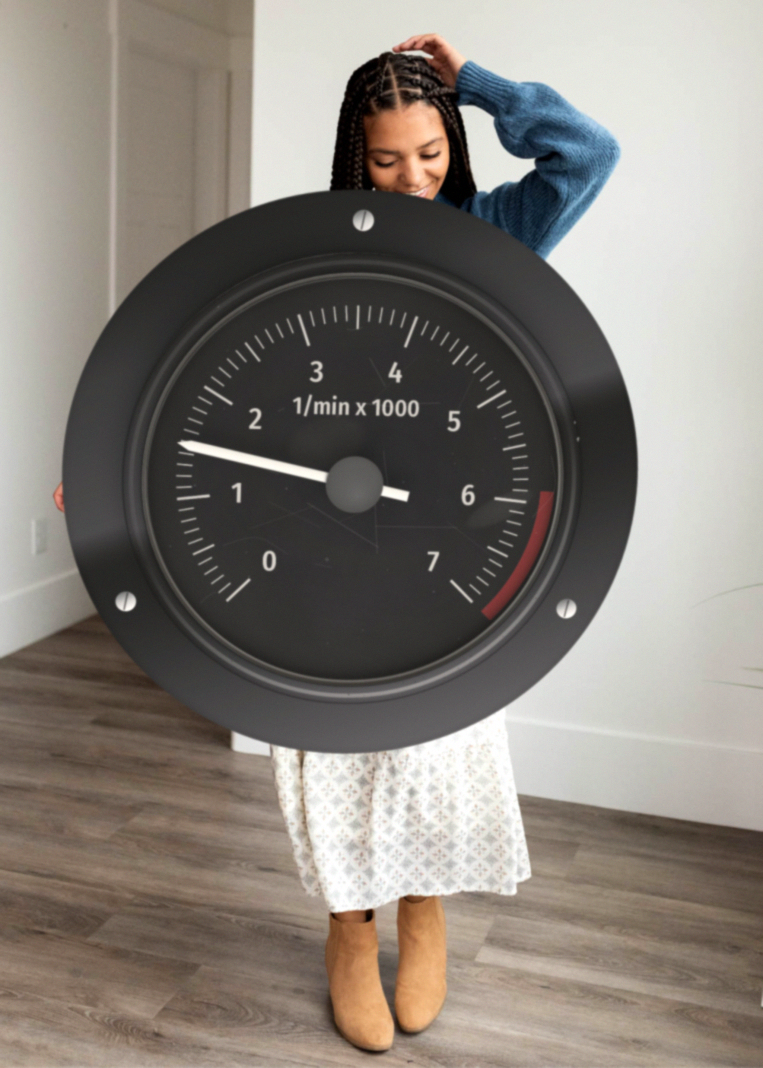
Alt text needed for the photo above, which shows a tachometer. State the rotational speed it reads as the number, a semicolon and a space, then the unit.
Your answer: 1500; rpm
